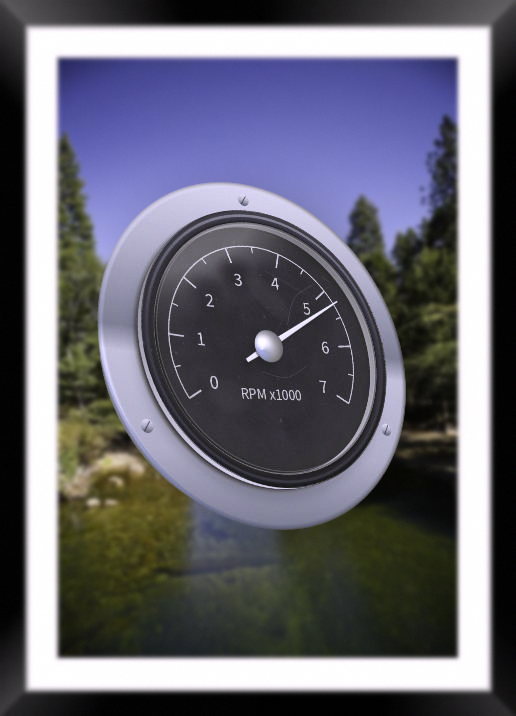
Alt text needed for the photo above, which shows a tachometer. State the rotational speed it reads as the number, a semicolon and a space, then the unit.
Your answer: 5250; rpm
